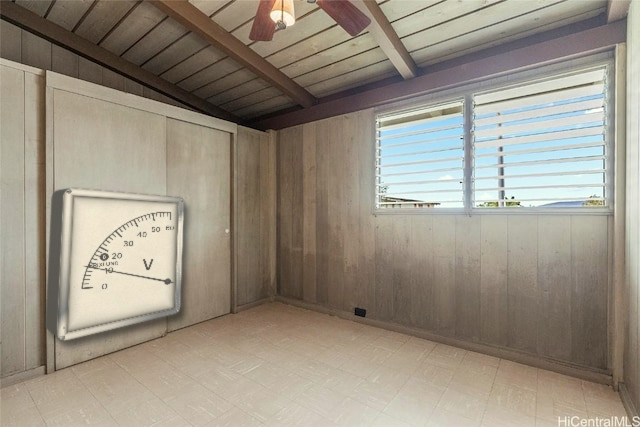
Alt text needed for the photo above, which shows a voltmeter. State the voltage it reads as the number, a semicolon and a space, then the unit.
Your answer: 10; V
